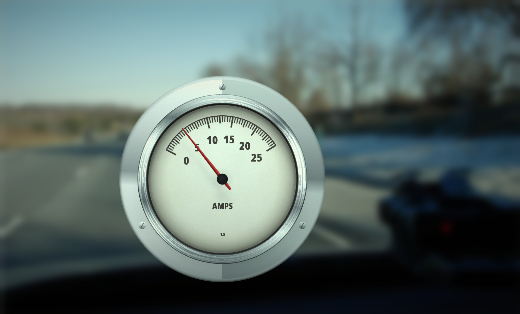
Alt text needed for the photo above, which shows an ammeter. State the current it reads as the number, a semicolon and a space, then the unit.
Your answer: 5; A
